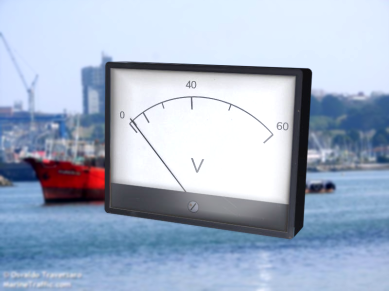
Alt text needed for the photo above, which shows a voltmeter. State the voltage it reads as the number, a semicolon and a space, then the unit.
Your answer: 10; V
